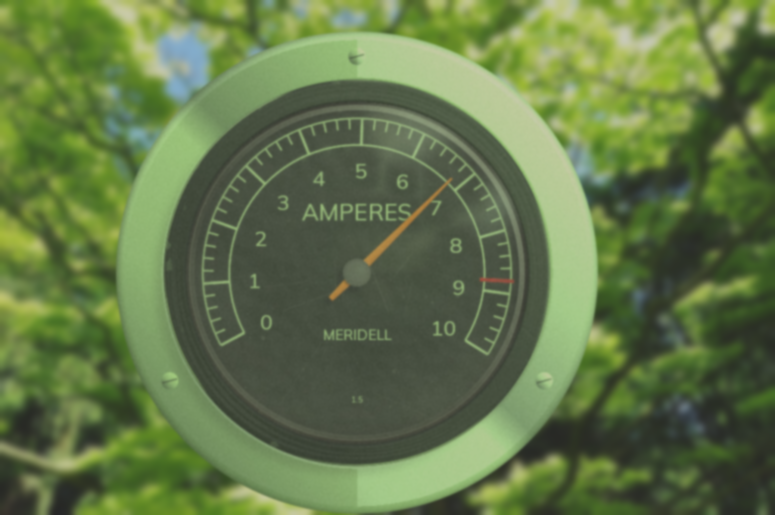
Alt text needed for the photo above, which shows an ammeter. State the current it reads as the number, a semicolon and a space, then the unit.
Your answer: 6.8; A
